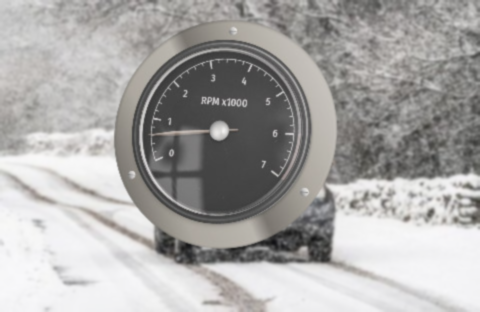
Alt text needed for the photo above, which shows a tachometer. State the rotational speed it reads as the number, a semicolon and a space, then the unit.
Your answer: 600; rpm
